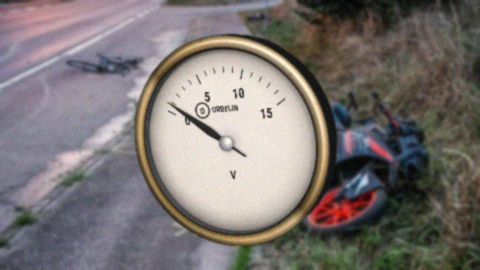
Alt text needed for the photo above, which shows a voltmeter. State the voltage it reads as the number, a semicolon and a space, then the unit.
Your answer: 1; V
